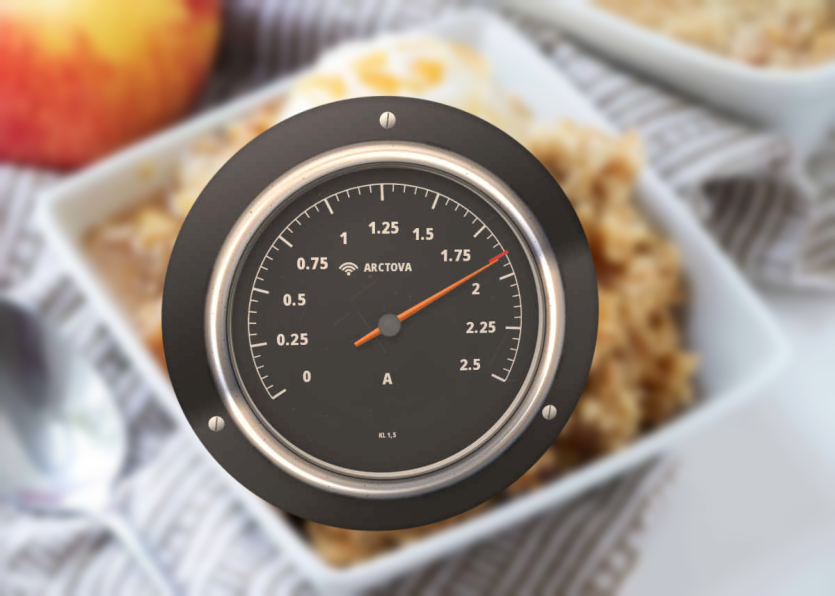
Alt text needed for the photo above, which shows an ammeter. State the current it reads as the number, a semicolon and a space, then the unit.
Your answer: 1.9; A
